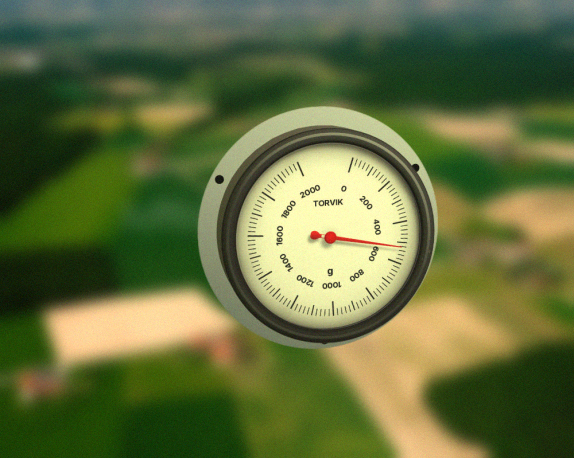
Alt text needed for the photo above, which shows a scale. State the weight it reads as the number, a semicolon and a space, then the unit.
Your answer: 520; g
